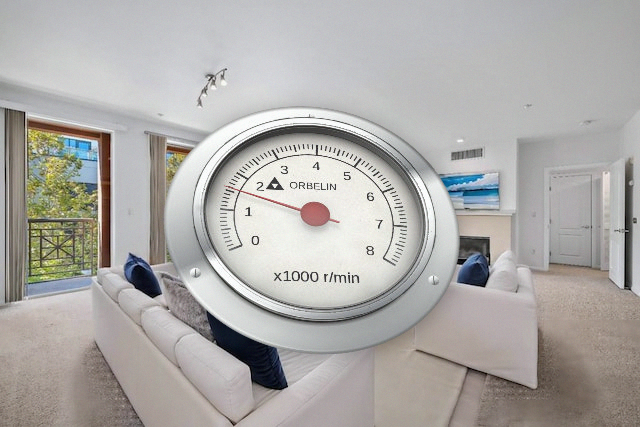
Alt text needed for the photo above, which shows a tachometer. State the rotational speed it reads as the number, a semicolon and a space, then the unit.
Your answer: 1500; rpm
